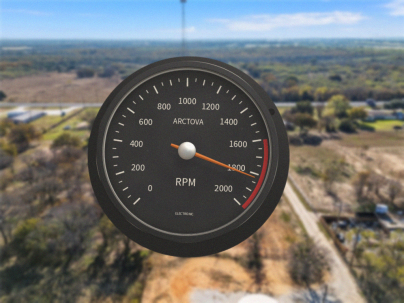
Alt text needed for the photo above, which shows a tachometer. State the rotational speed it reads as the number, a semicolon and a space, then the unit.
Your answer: 1825; rpm
